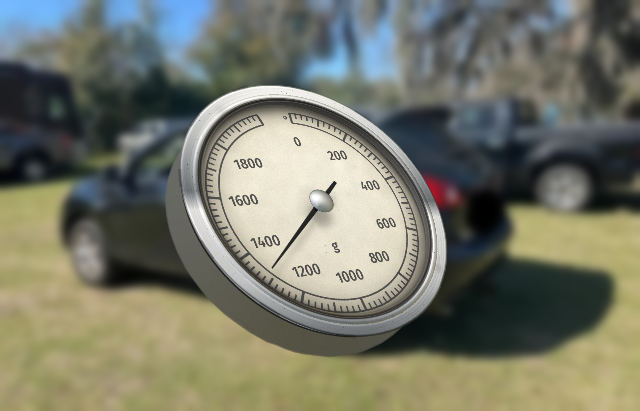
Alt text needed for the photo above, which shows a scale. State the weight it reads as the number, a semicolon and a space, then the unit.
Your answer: 1320; g
